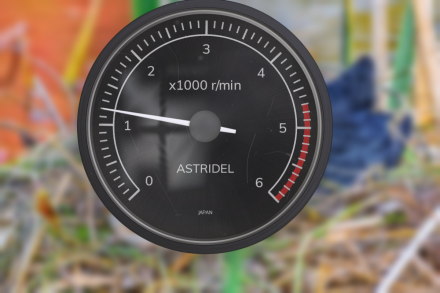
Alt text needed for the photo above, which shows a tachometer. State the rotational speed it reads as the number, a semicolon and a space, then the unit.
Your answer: 1200; rpm
